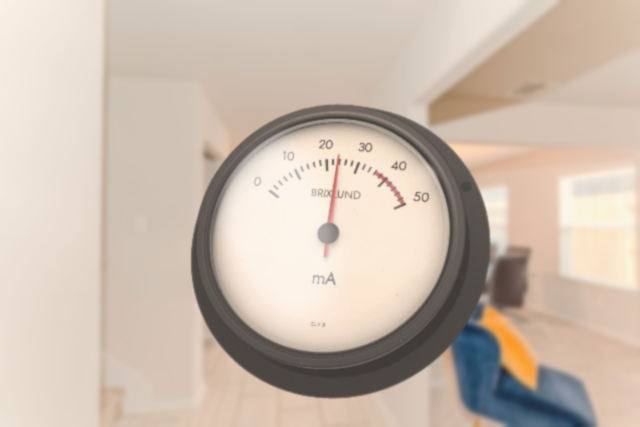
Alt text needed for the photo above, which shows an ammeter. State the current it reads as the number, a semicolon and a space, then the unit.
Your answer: 24; mA
